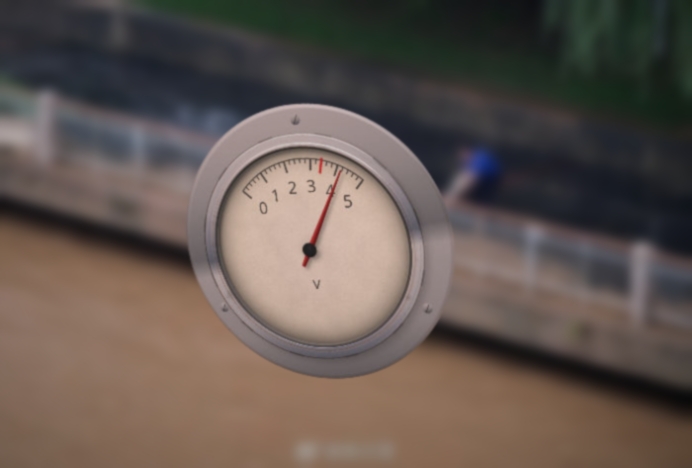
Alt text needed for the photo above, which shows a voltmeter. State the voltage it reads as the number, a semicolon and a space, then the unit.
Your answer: 4.2; V
